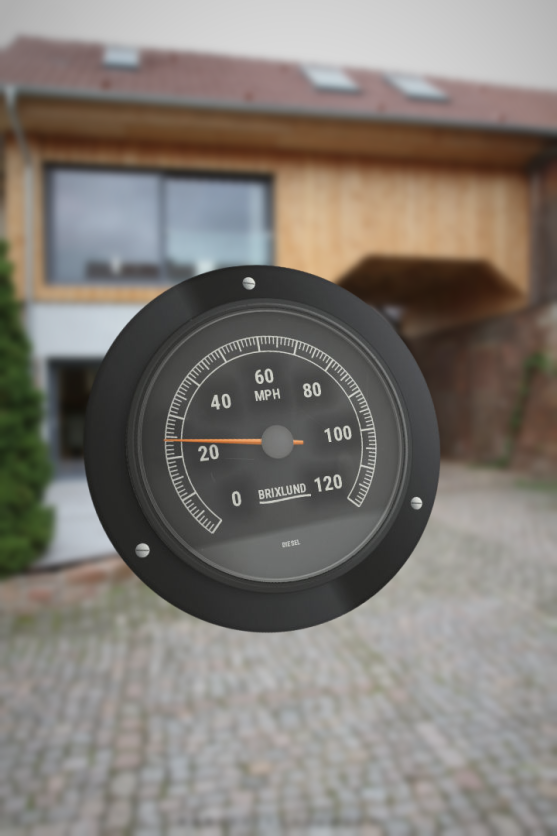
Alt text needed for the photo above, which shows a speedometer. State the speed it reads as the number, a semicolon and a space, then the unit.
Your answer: 24; mph
